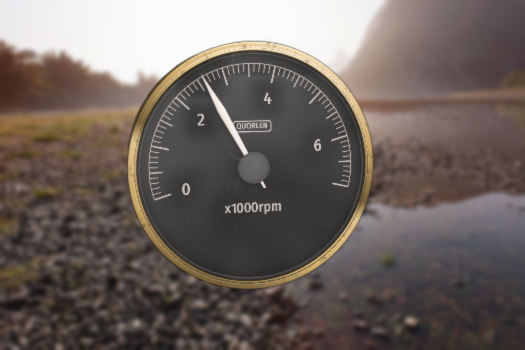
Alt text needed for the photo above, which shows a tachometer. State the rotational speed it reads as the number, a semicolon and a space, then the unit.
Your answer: 2600; rpm
